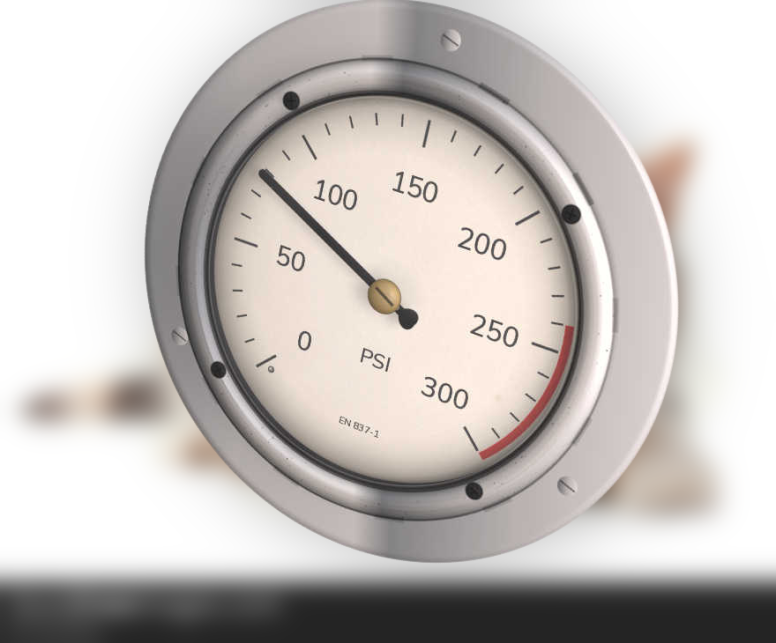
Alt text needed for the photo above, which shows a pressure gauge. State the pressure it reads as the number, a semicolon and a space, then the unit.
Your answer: 80; psi
